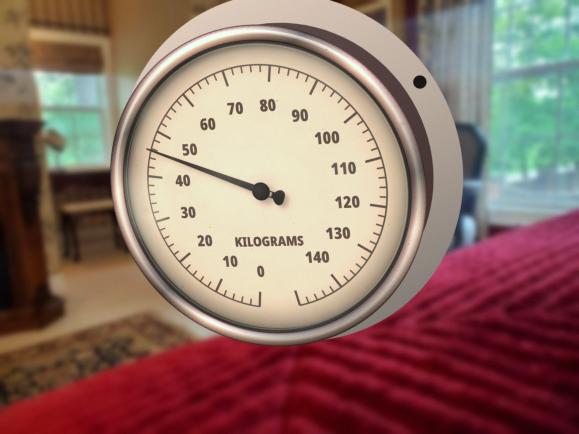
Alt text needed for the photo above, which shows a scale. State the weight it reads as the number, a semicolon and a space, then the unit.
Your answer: 46; kg
